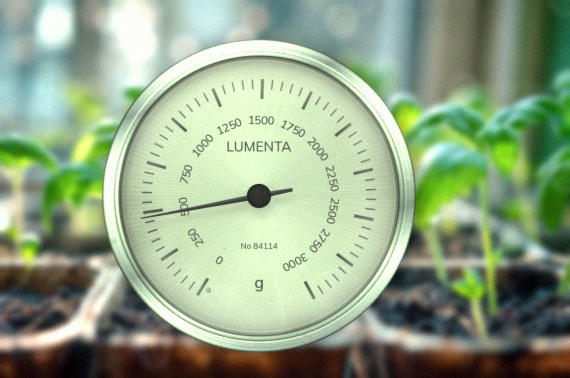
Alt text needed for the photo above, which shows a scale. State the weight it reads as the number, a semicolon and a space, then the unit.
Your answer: 475; g
